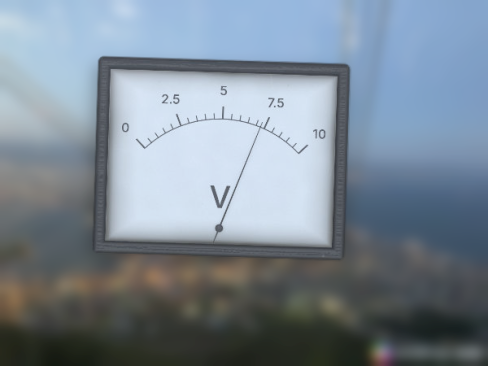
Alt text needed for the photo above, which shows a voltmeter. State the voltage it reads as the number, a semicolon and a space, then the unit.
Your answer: 7.25; V
